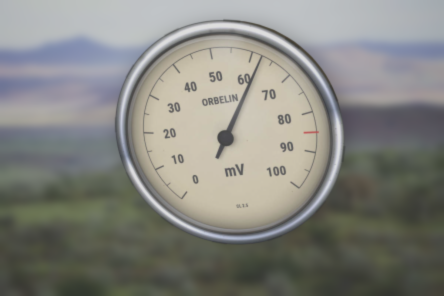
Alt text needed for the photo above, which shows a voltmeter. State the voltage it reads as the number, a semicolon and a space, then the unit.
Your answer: 62.5; mV
